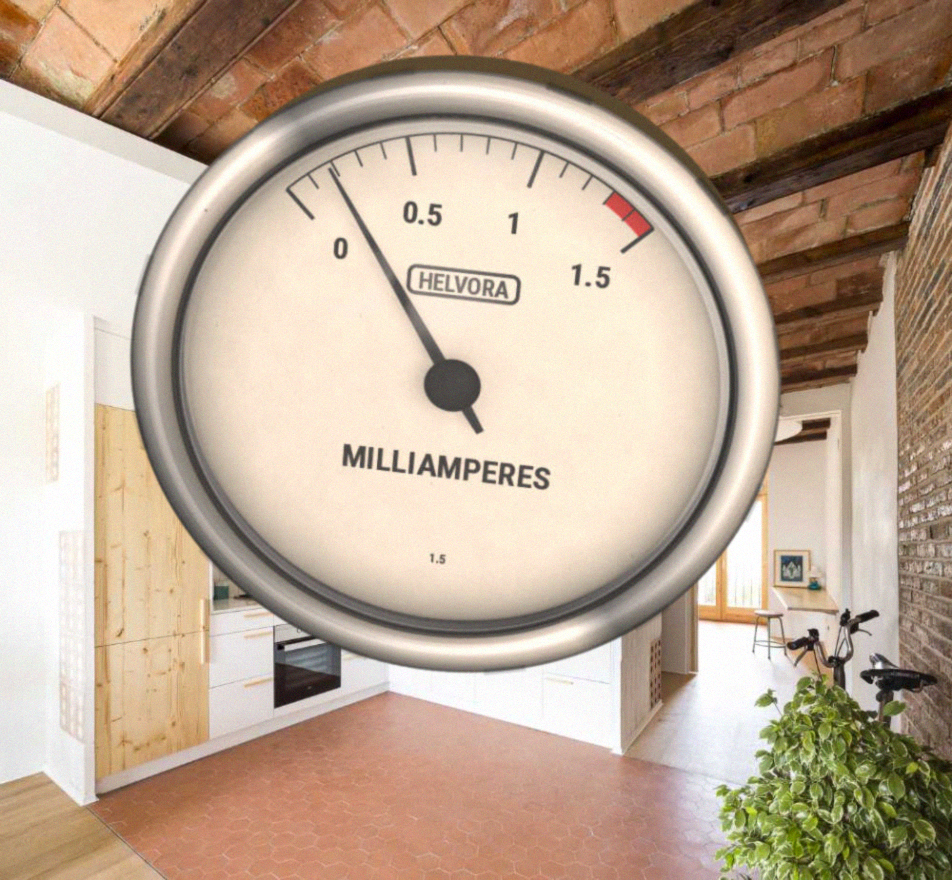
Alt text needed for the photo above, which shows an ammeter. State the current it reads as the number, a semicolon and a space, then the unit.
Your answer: 0.2; mA
